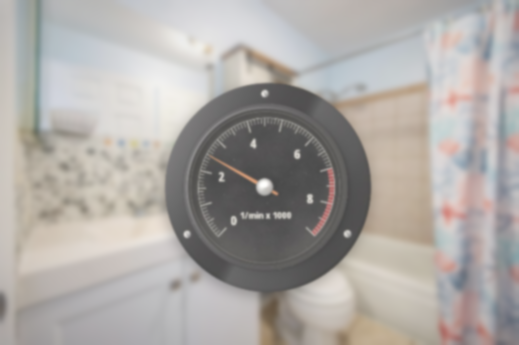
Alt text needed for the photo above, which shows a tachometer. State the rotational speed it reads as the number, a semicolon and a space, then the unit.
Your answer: 2500; rpm
